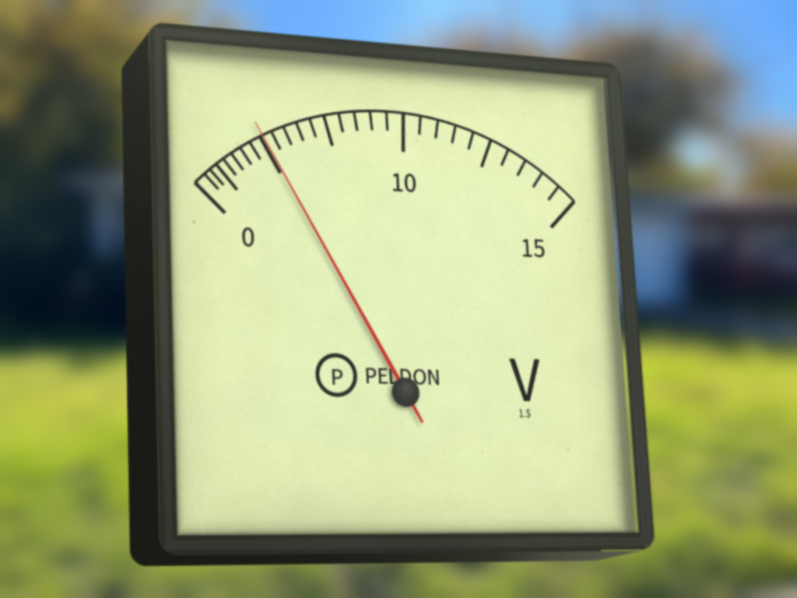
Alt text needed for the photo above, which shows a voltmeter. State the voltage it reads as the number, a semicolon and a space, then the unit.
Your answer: 5; V
